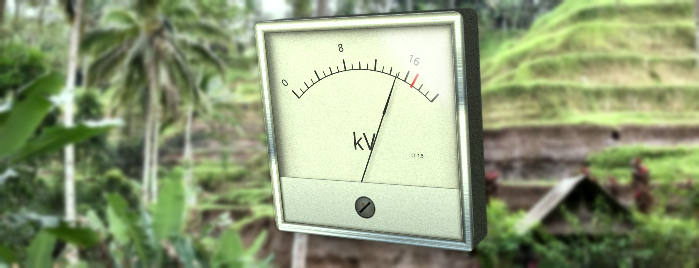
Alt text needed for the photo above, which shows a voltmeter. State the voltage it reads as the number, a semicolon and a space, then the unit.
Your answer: 15; kV
